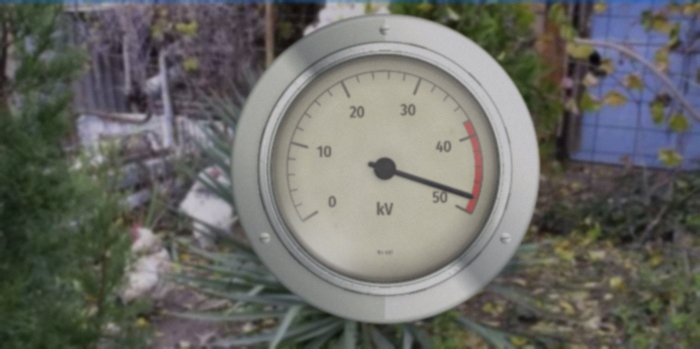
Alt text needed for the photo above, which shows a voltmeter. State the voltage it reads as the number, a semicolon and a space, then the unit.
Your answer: 48; kV
